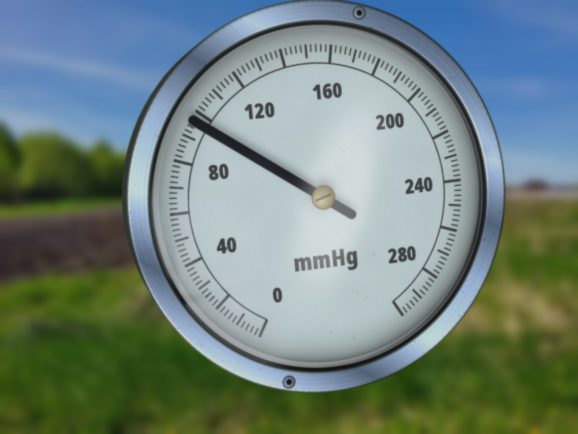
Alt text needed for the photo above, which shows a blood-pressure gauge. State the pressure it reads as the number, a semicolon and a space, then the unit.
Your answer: 96; mmHg
